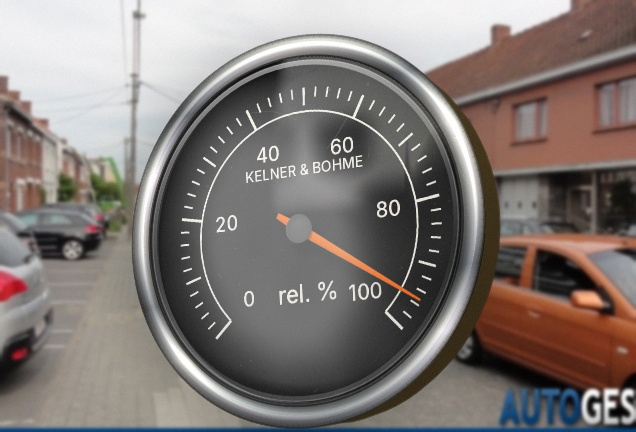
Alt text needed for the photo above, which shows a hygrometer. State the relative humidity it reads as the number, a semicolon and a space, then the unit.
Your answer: 95; %
